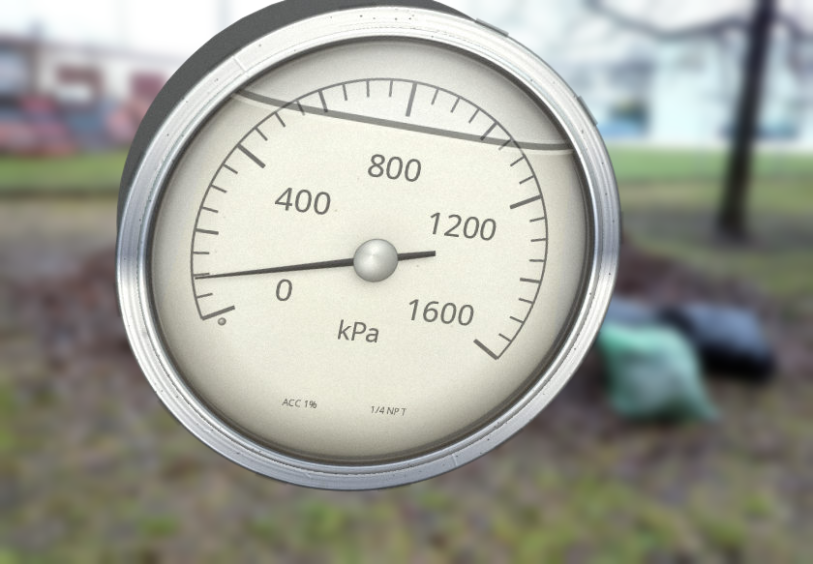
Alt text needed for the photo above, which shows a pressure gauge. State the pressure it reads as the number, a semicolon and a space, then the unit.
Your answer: 100; kPa
